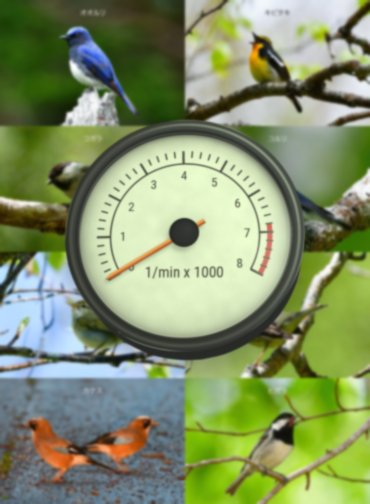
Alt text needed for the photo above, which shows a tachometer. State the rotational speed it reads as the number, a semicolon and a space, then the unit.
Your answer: 0; rpm
